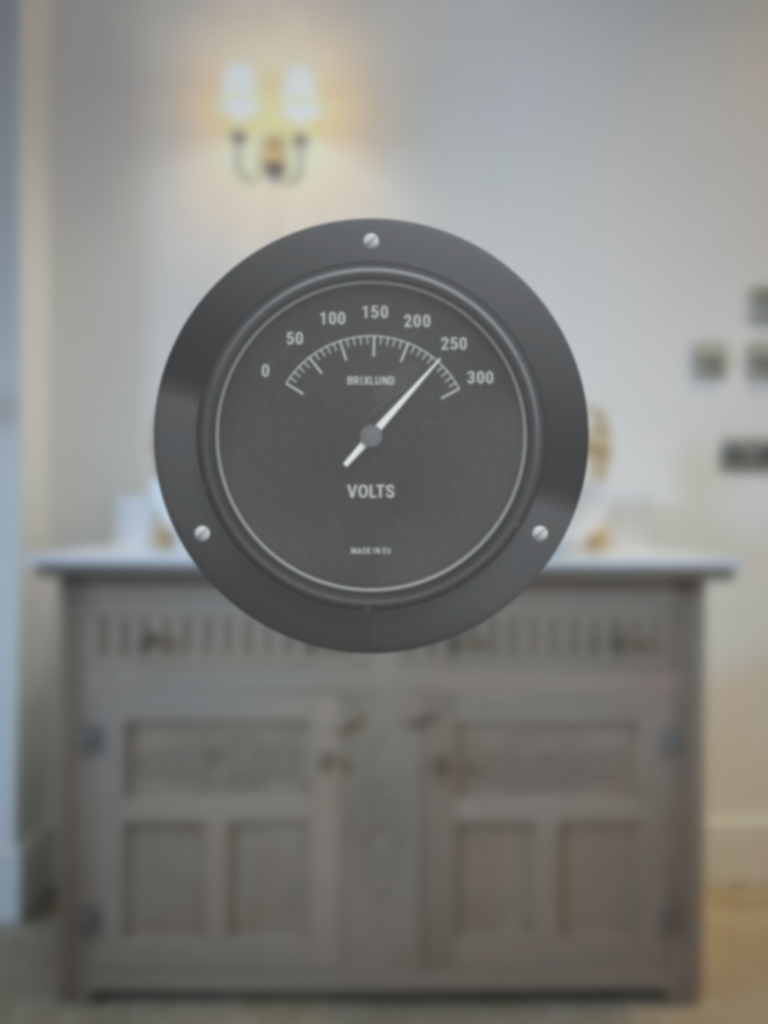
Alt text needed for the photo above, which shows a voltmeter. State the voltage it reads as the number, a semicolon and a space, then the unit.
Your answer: 250; V
